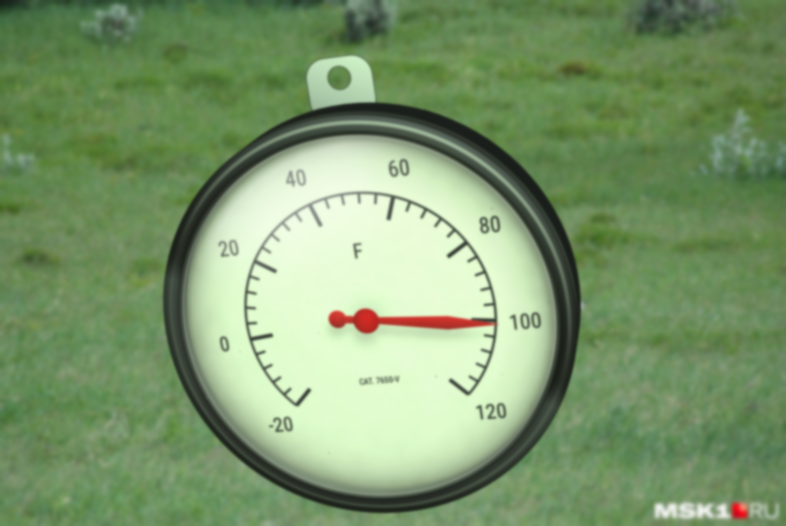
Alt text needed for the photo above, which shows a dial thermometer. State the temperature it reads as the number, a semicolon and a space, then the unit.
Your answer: 100; °F
